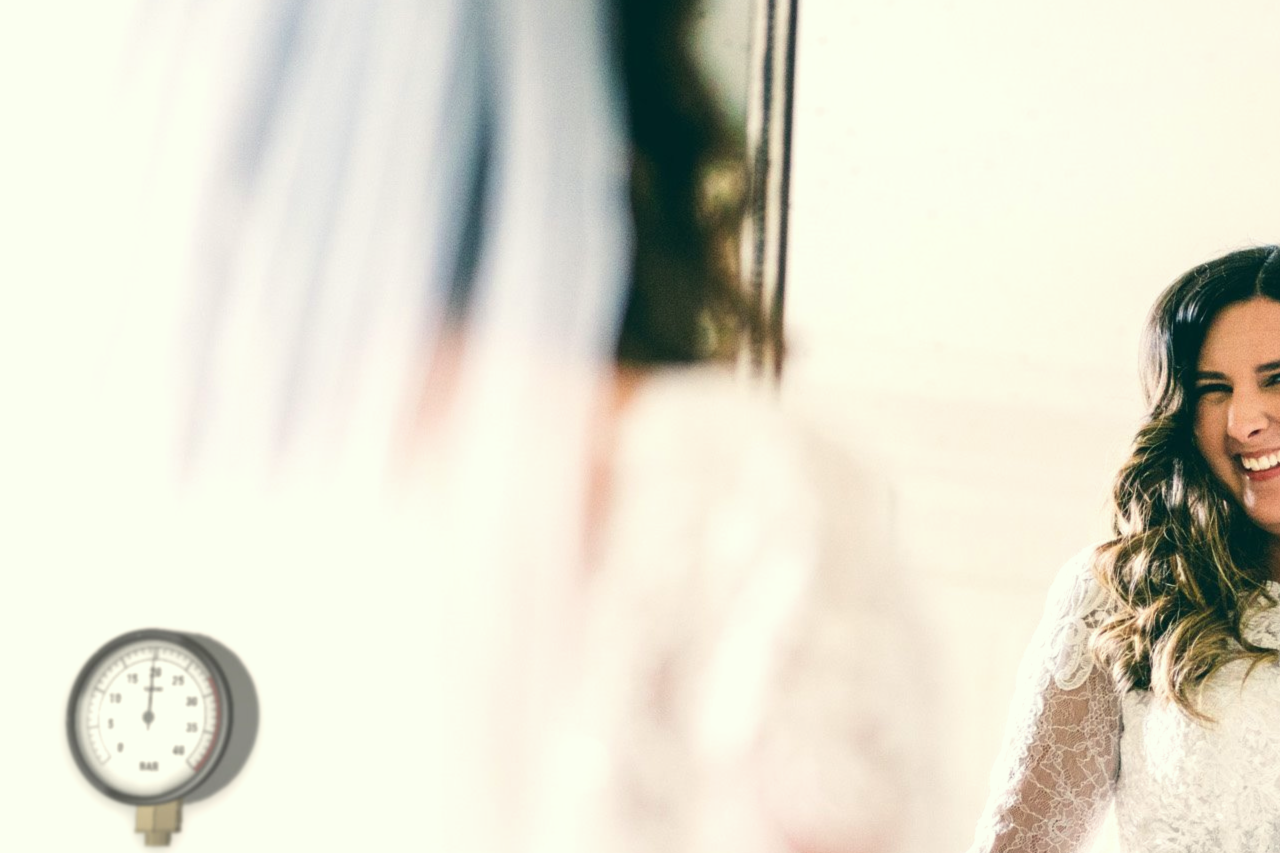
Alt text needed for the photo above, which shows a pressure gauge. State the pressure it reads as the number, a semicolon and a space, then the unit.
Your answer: 20; bar
